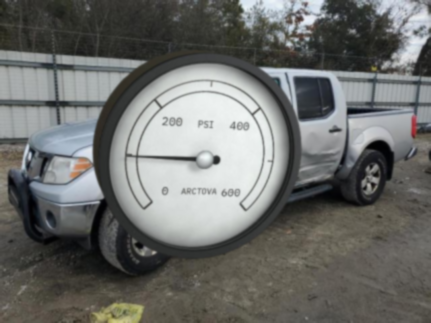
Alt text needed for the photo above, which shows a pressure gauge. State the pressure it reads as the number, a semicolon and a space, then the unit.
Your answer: 100; psi
